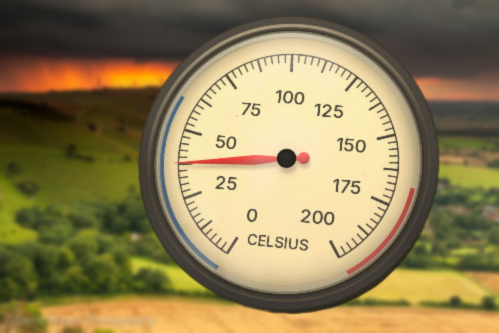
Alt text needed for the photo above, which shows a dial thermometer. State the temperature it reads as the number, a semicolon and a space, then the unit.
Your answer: 37.5; °C
